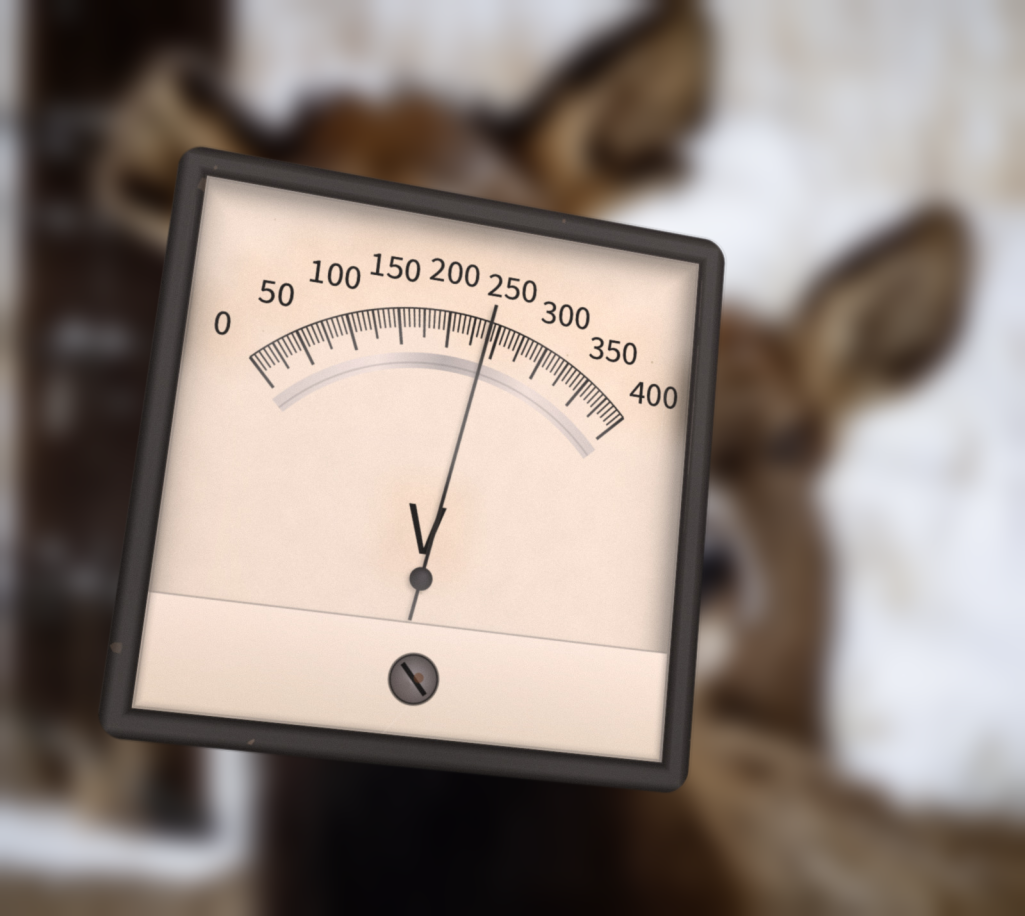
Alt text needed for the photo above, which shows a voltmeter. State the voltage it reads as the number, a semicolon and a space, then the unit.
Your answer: 240; V
